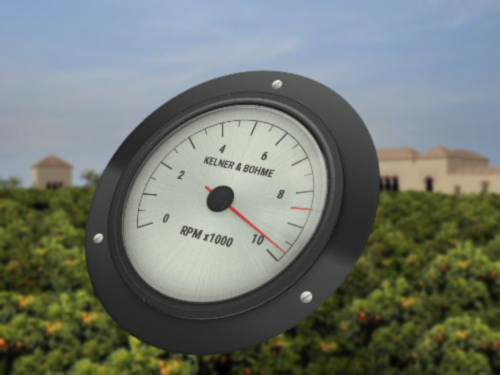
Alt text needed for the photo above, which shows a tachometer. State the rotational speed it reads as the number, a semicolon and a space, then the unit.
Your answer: 9750; rpm
